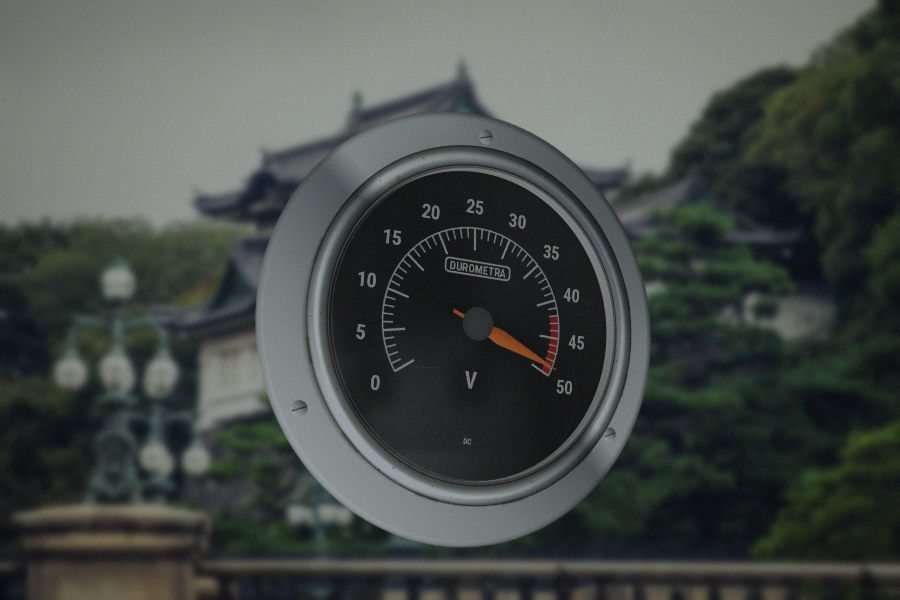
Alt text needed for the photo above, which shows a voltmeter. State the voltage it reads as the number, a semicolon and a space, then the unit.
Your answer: 49; V
